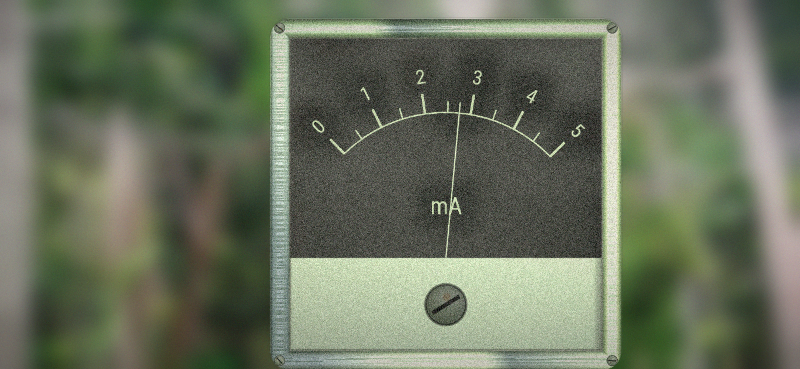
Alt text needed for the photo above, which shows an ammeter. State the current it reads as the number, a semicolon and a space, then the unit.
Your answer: 2.75; mA
